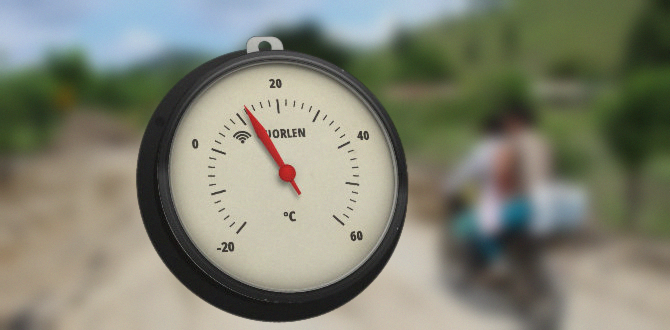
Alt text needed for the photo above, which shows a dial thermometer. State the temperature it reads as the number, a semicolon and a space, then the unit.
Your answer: 12; °C
